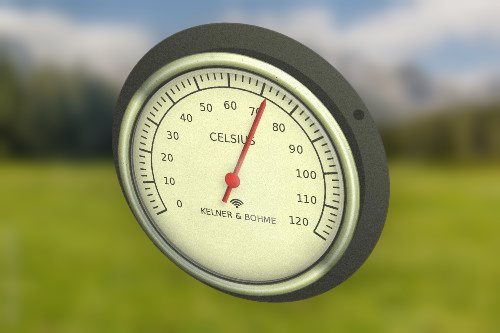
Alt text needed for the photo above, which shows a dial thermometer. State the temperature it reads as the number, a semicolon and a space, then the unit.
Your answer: 72; °C
